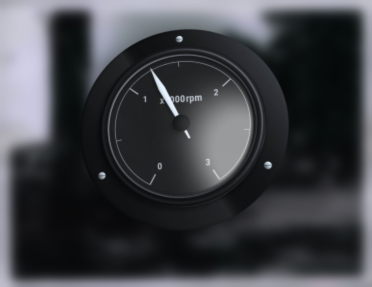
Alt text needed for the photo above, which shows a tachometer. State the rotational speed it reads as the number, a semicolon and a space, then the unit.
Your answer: 1250; rpm
